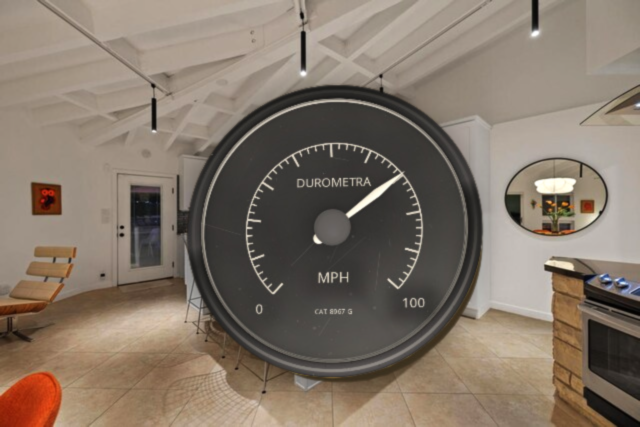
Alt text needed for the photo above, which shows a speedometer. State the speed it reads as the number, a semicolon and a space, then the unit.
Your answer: 70; mph
